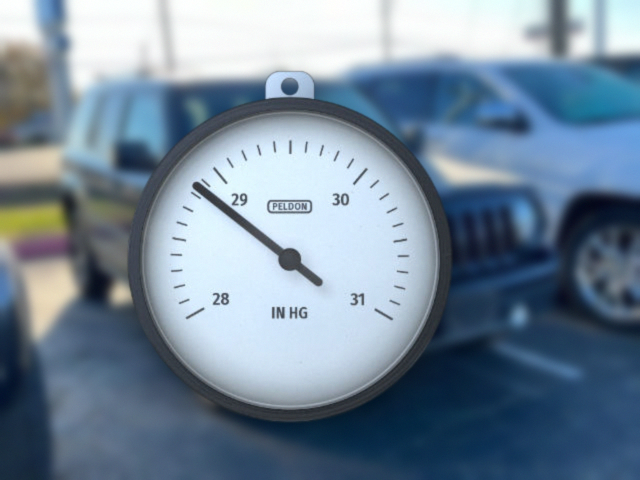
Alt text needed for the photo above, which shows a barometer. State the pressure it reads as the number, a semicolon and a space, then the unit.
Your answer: 28.85; inHg
